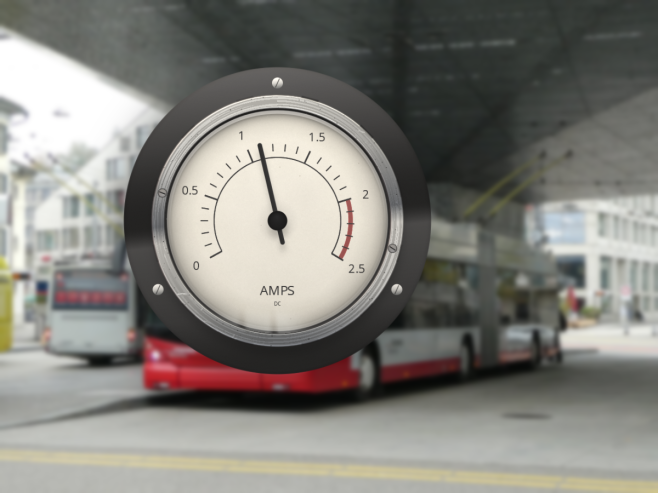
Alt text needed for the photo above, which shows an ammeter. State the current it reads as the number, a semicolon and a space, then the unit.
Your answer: 1.1; A
